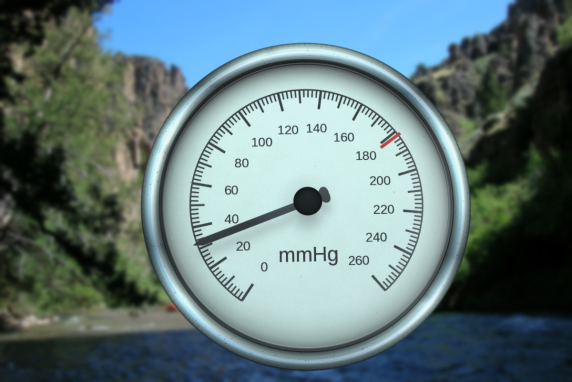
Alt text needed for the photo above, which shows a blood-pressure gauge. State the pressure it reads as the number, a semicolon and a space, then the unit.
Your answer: 32; mmHg
